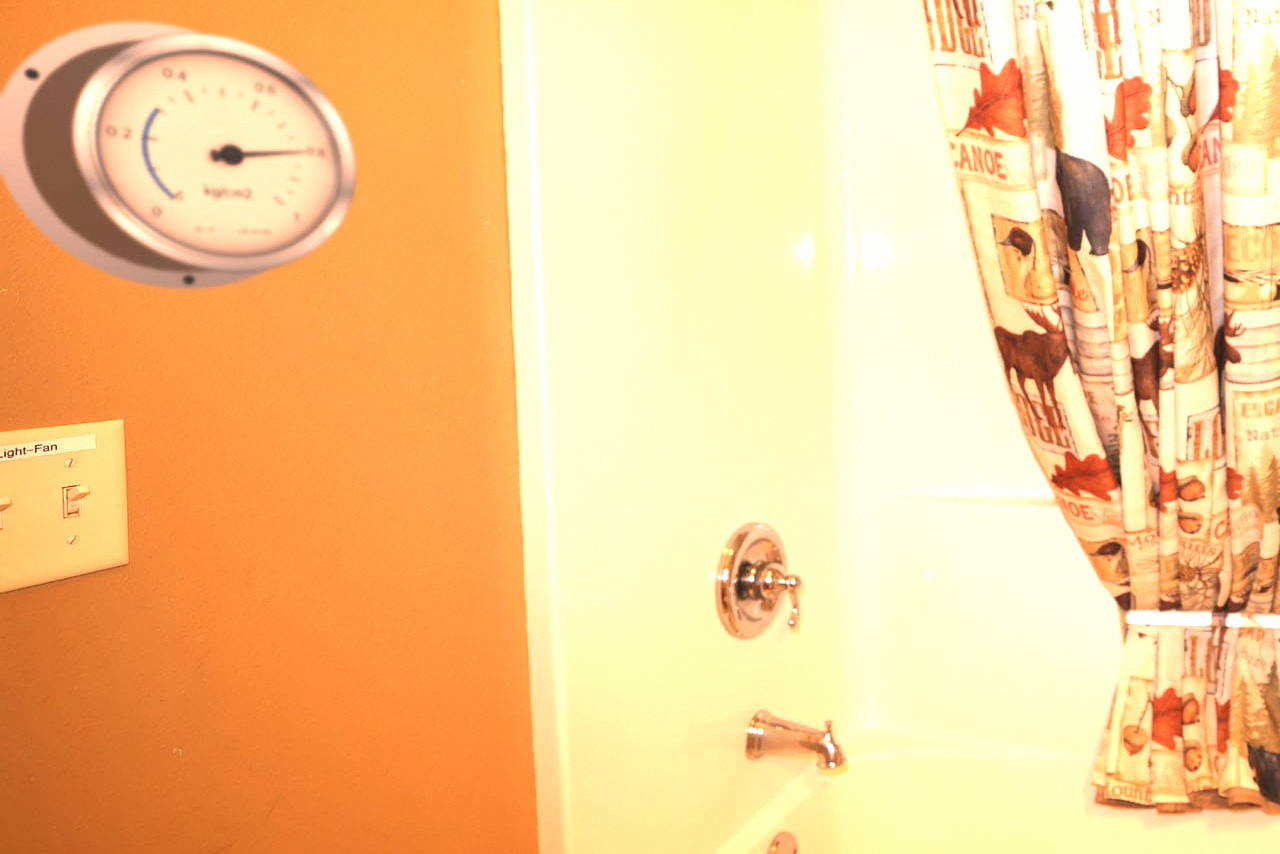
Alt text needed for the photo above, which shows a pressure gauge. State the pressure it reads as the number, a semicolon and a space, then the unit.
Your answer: 0.8; kg/cm²
